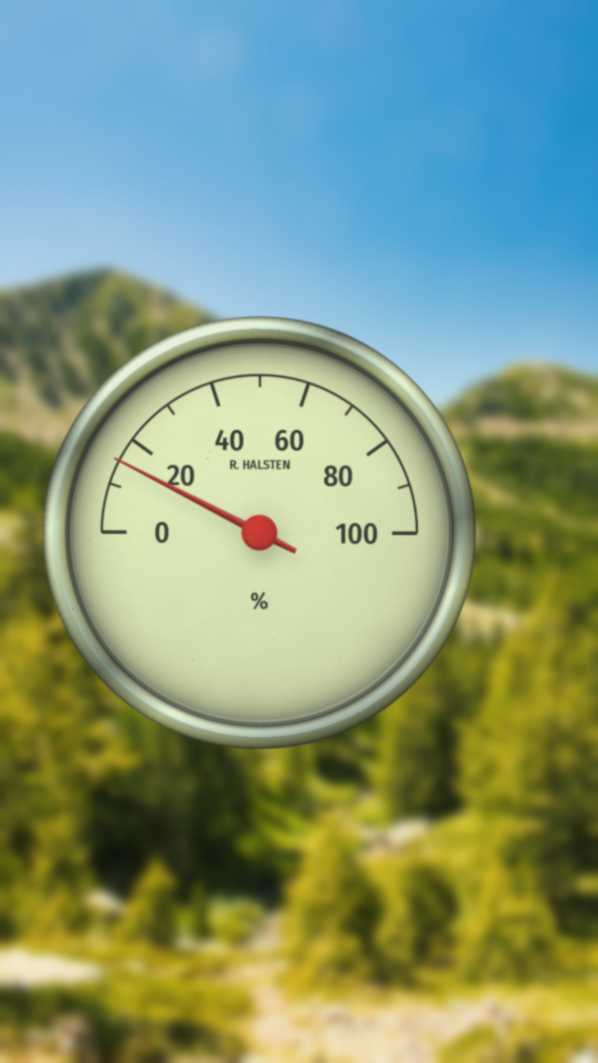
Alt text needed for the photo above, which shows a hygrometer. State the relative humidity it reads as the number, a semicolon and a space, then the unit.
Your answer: 15; %
